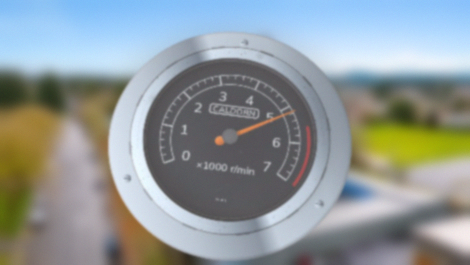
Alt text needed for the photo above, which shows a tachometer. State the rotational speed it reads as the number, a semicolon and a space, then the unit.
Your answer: 5200; rpm
